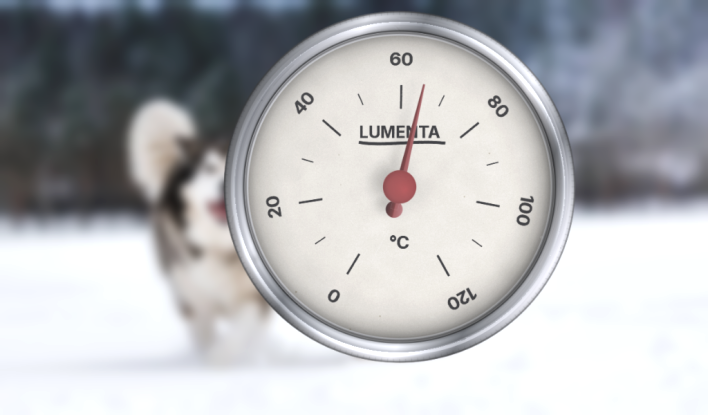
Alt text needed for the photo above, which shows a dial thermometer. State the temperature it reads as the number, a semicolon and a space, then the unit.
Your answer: 65; °C
